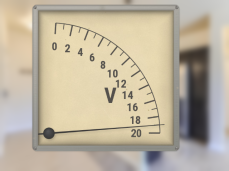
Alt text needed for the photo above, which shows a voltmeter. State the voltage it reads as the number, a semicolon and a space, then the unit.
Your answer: 19; V
